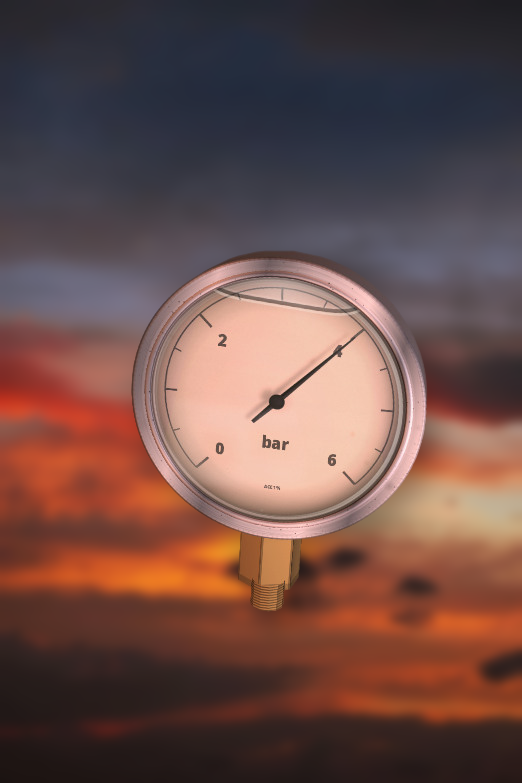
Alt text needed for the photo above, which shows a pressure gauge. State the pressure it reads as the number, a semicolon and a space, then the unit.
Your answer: 4; bar
